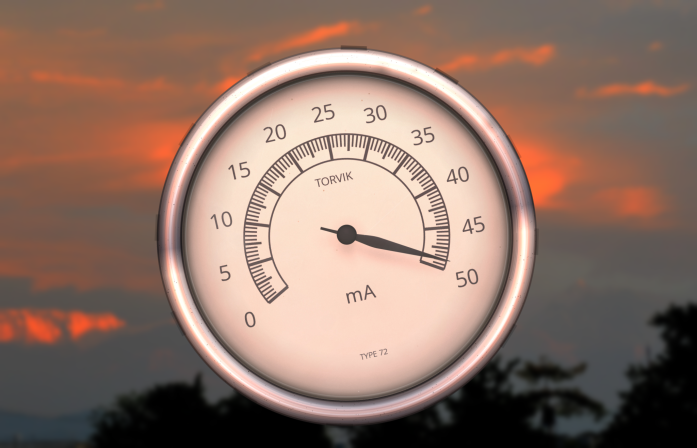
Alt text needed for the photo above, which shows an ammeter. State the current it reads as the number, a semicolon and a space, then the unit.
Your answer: 49; mA
